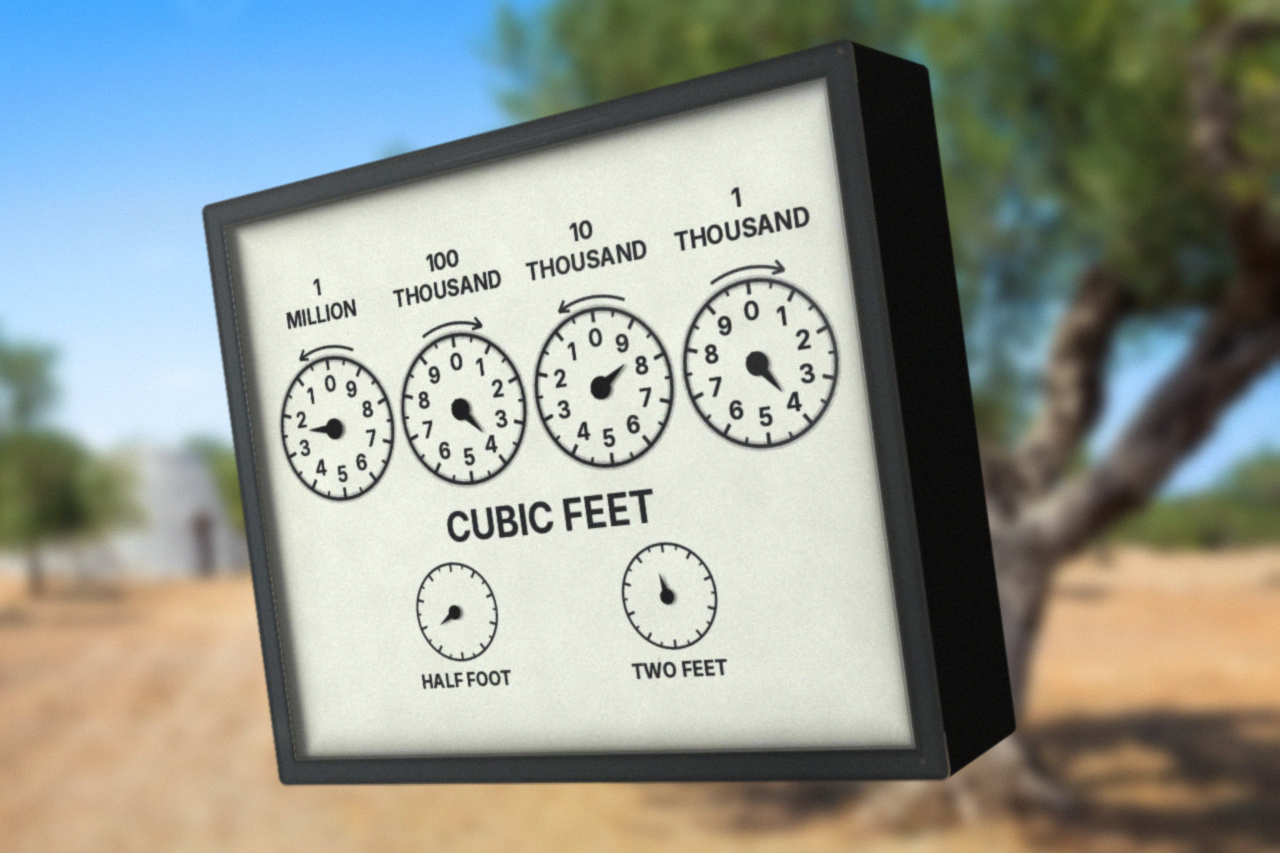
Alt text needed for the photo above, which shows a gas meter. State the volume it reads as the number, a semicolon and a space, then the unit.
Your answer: 238400; ft³
